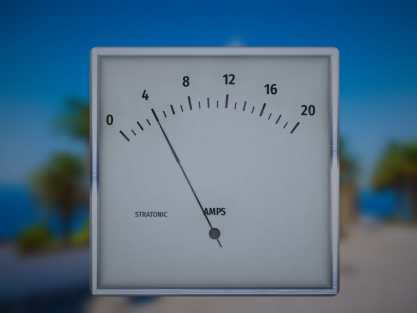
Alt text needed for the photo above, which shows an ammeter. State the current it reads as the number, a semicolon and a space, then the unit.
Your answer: 4; A
